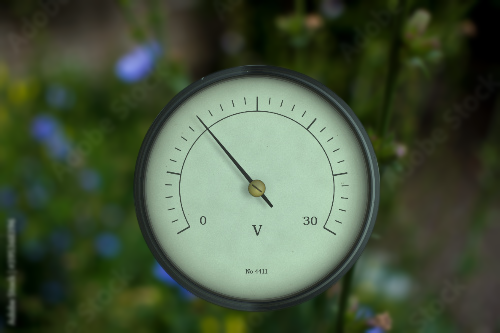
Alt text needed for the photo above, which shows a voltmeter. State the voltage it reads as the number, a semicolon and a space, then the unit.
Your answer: 10; V
